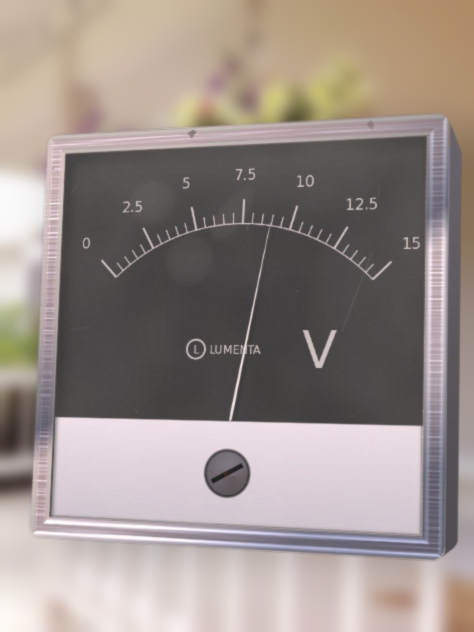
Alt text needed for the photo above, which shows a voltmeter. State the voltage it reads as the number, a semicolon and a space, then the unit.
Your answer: 9; V
